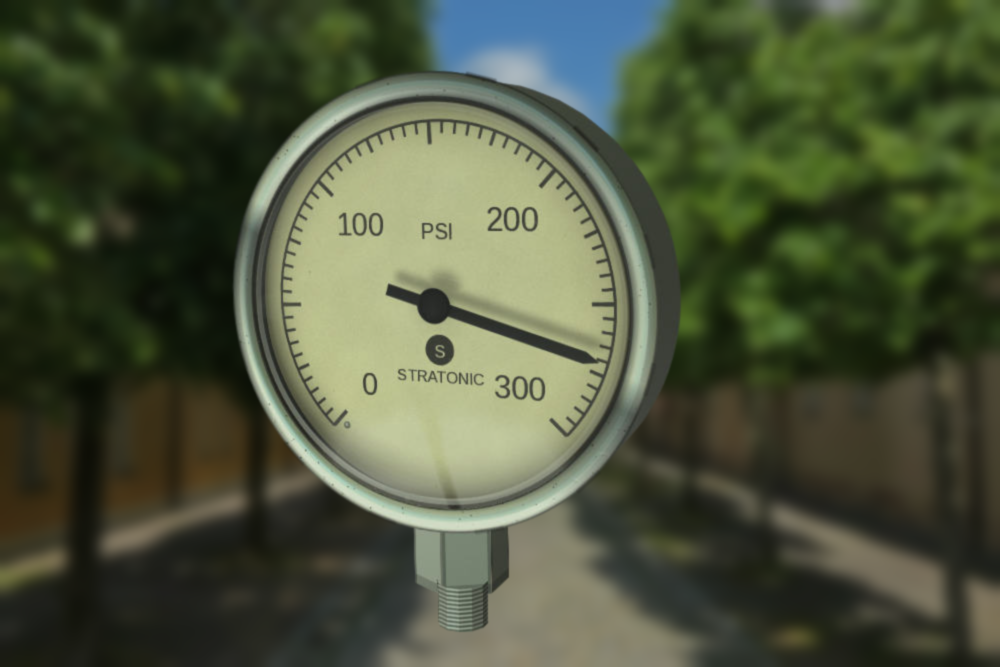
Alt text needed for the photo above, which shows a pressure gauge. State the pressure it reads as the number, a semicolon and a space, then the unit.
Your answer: 270; psi
